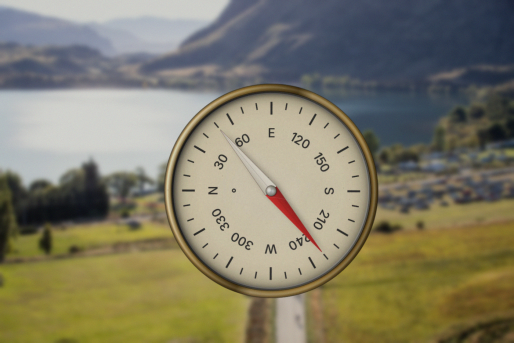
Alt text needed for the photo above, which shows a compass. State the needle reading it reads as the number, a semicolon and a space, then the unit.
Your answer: 230; °
